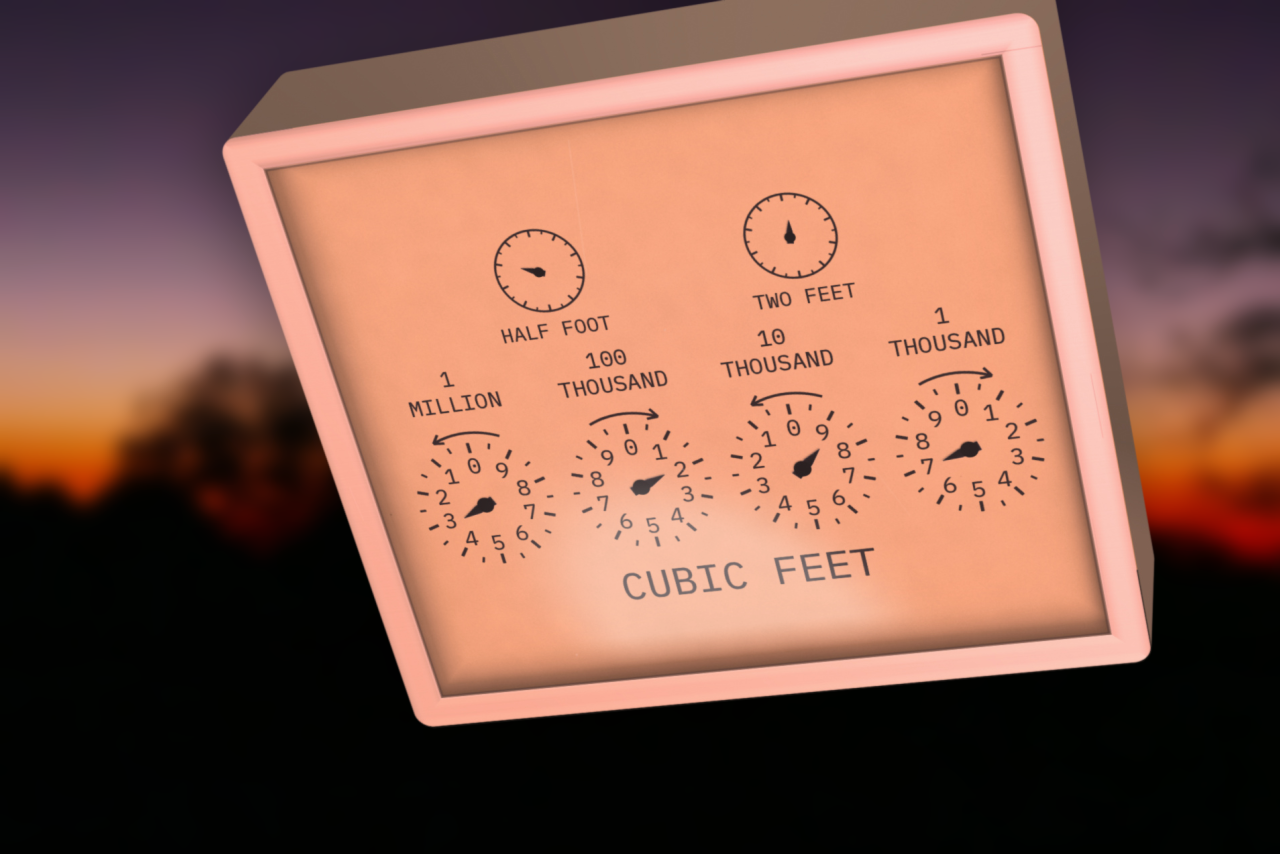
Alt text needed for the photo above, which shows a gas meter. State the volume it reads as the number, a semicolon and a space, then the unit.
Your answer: 318700; ft³
